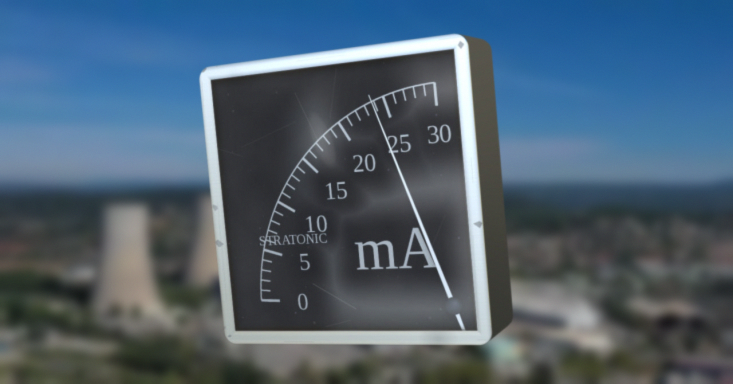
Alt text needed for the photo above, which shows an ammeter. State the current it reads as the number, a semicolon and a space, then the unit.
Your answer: 24; mA
